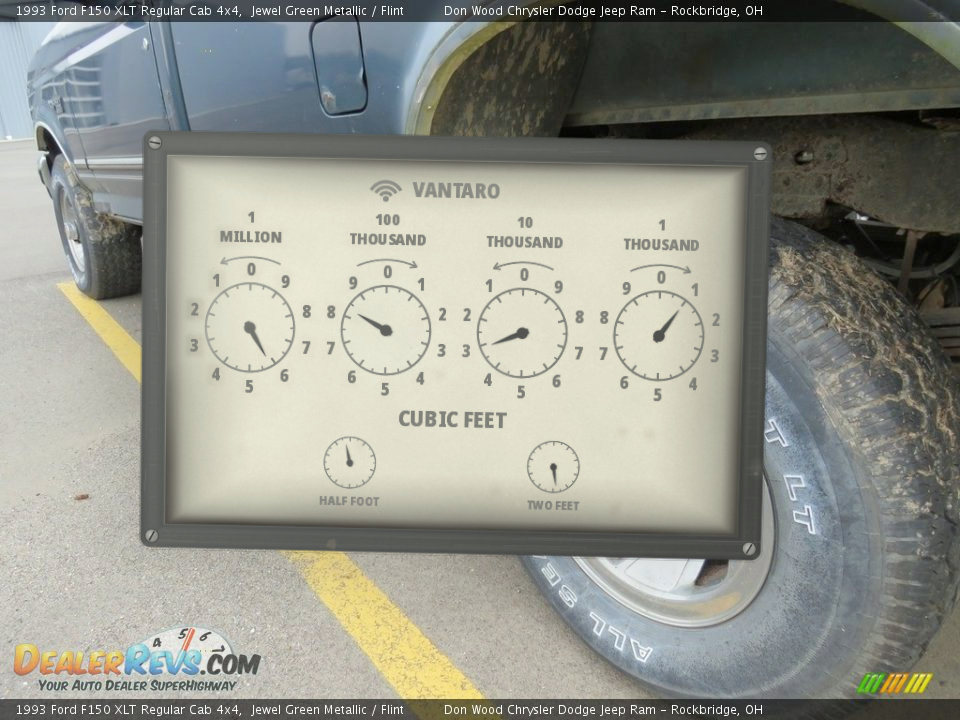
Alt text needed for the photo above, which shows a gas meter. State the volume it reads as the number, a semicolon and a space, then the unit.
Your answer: 583100; ft³
